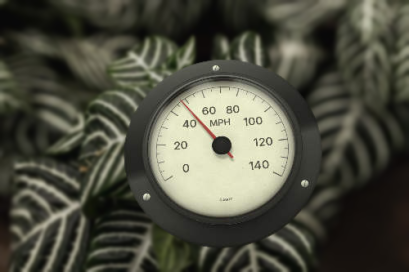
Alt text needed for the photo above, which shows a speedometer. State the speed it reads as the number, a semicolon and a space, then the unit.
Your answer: 47.5; mph
